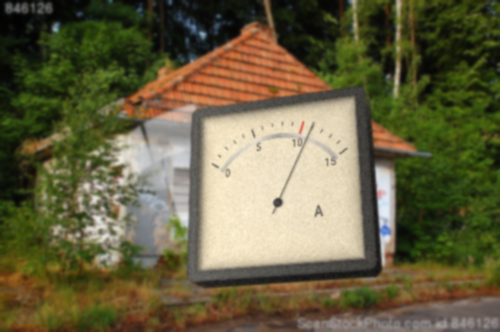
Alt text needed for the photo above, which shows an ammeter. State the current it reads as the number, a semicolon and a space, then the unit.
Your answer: 11; A
